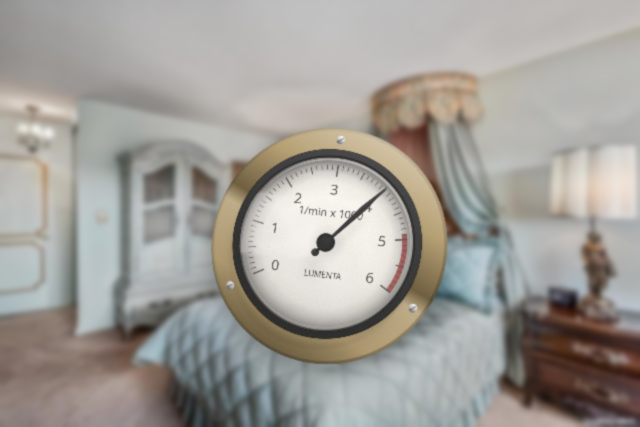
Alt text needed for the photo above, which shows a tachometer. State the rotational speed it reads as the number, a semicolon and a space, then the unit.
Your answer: 4000; rpm
